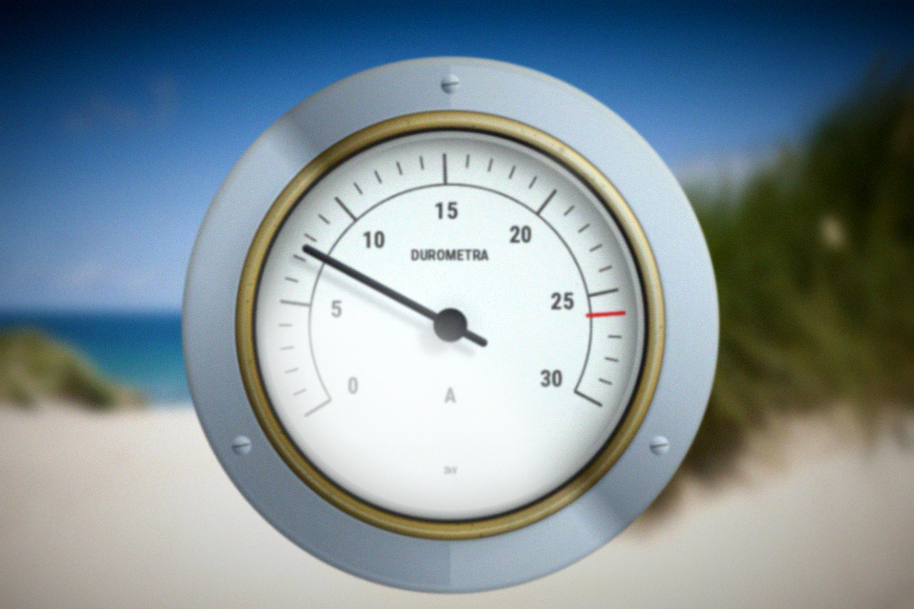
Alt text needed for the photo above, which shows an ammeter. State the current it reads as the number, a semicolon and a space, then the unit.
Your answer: 7.5; A
